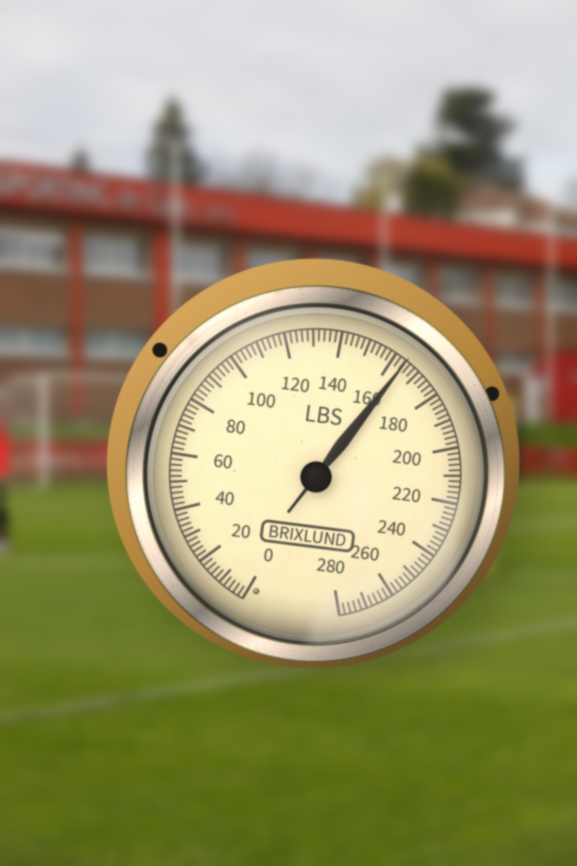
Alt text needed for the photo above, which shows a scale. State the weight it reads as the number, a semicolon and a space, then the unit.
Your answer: 164; lb
